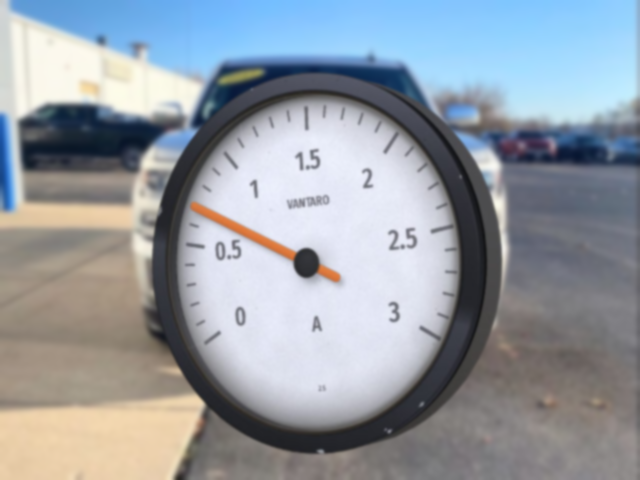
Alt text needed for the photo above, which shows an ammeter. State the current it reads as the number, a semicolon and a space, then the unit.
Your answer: 0.7; A
